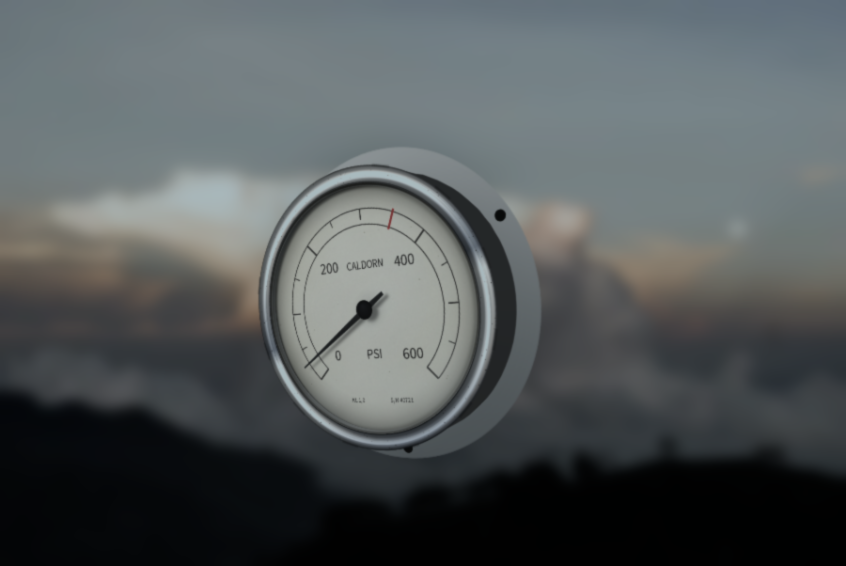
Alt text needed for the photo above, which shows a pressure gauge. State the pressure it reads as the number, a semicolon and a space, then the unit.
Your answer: 25; psi
